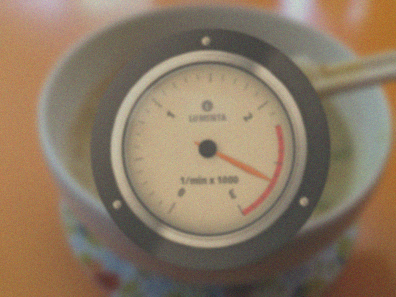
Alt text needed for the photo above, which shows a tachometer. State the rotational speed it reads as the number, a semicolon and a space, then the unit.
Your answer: 2650; rpm
